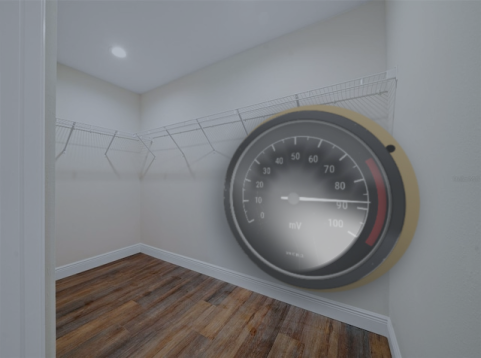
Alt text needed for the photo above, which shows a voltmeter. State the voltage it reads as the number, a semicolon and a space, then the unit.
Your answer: 87.5; mV
